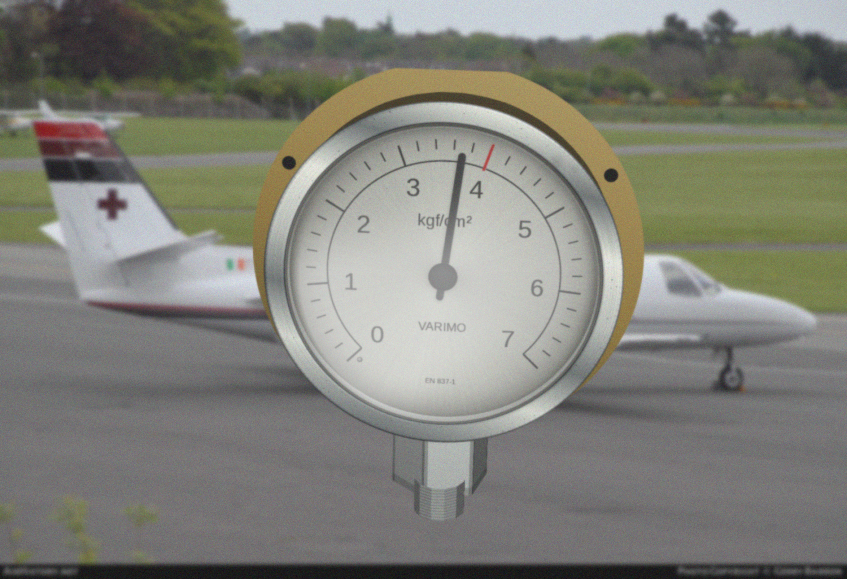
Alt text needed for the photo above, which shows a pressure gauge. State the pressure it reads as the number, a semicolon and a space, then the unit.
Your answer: 3.7; kg/cm²
